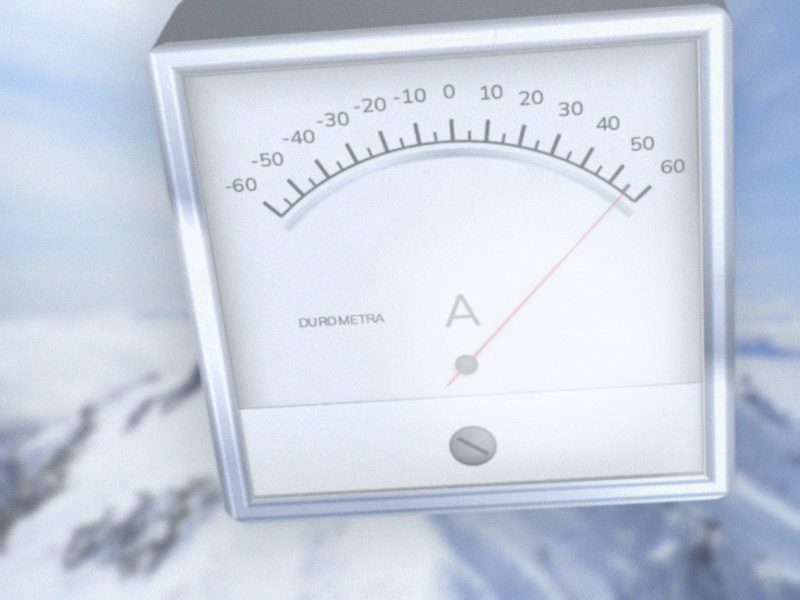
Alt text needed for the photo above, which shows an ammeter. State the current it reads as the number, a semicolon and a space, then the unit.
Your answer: 55; A
